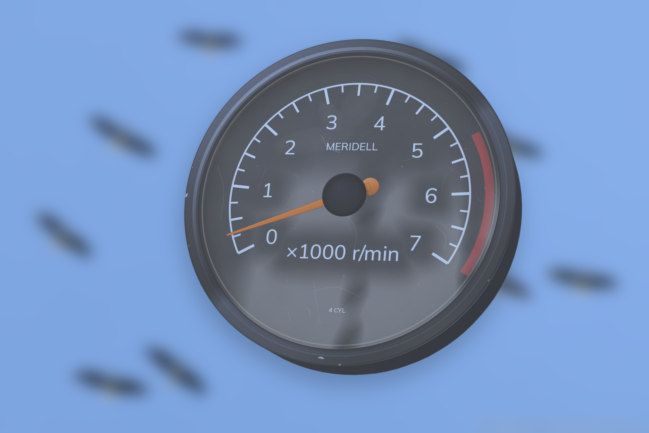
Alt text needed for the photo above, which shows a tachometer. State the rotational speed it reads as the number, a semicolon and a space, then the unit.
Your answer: 250; rpm
